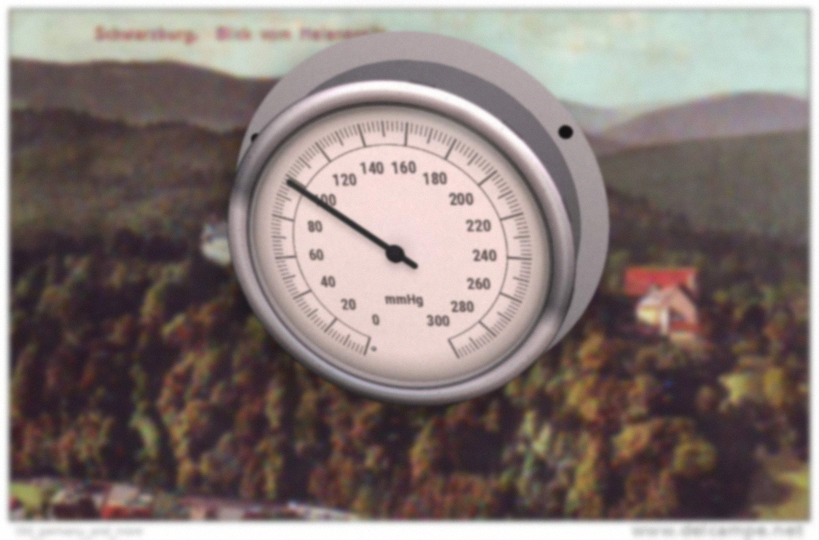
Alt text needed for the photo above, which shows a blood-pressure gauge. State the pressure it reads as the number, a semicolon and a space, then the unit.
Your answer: 100; mmHg
